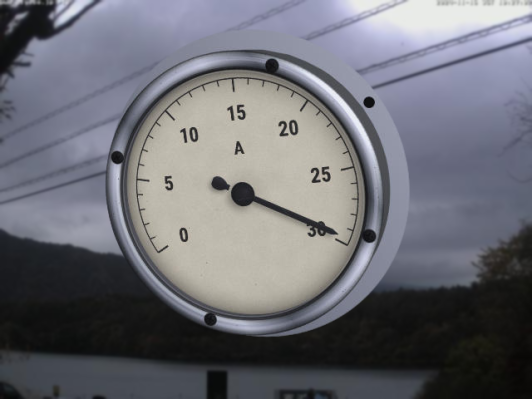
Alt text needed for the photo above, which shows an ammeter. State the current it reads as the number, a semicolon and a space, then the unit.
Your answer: 29.5; A
